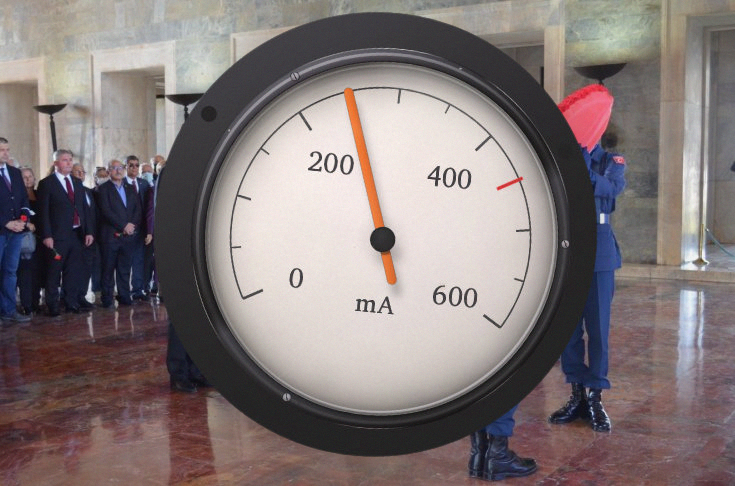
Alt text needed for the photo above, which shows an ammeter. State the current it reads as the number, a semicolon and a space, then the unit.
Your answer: 250; mA
